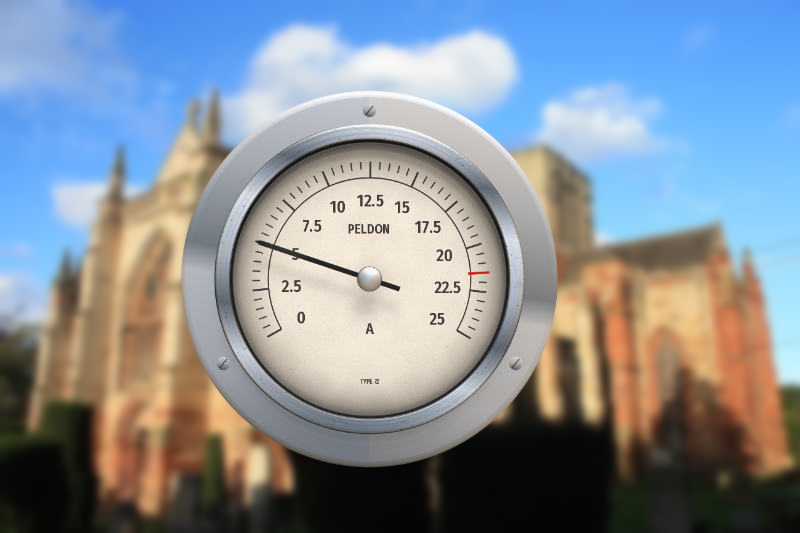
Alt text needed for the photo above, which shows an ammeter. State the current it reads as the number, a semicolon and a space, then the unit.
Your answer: 5; A
